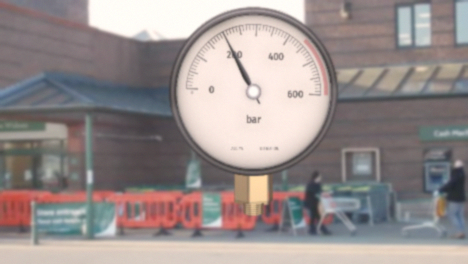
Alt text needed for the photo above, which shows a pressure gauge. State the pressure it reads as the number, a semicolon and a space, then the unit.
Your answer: 200; bar
